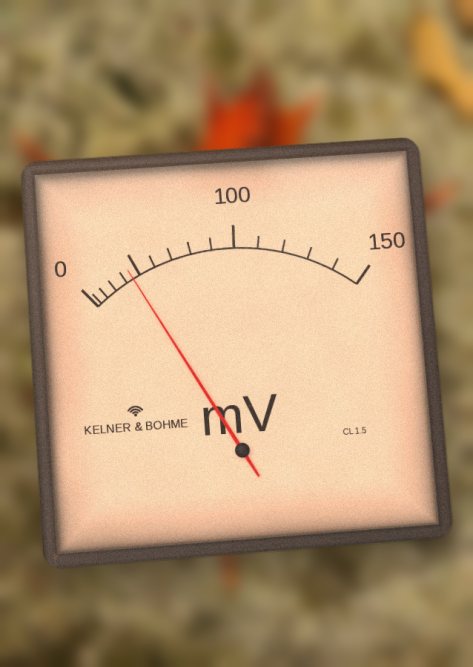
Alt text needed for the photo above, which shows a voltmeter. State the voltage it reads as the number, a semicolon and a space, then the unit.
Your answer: 45; mV
